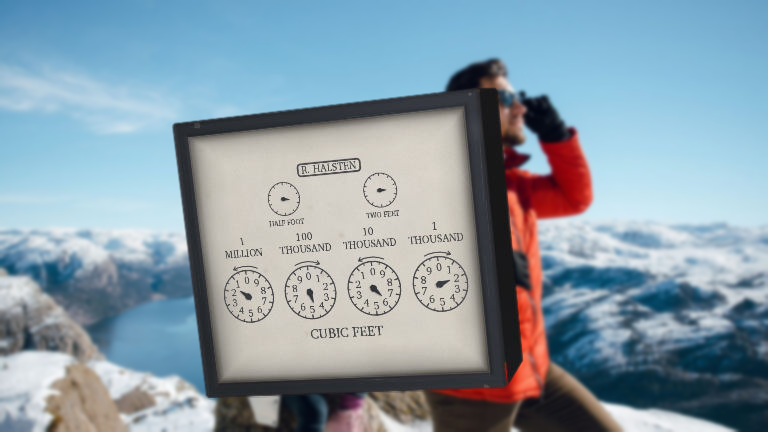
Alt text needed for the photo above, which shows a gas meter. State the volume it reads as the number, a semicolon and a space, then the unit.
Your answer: 146200; ft³
